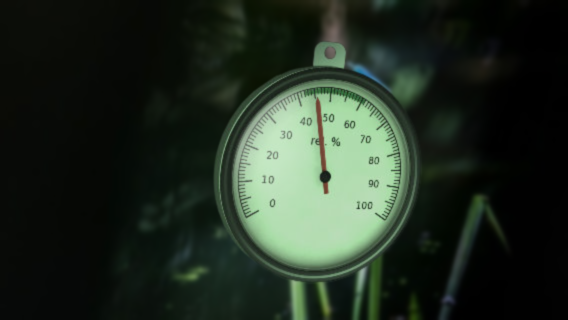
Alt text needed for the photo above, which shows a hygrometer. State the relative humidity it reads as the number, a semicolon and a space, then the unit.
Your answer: 45; %
